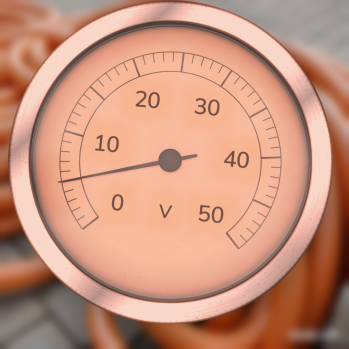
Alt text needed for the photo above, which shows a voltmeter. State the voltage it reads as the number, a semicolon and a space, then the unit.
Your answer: 5; V
